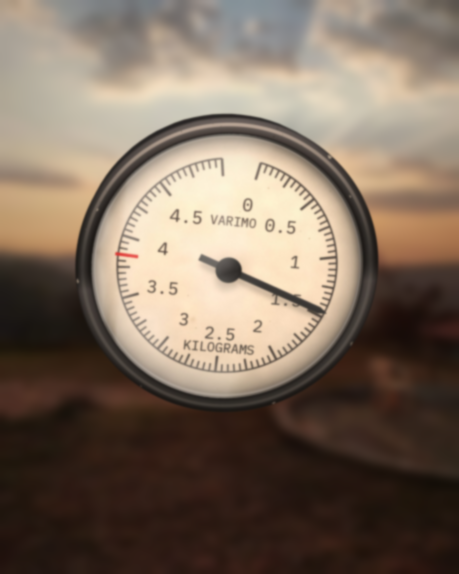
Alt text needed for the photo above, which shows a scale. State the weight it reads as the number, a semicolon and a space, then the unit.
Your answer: 1.45; kg
